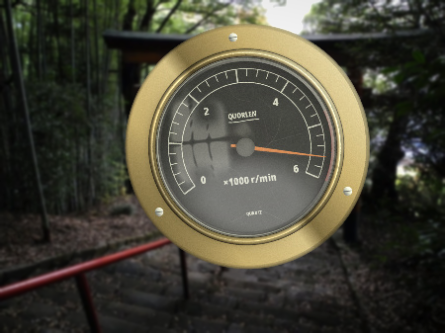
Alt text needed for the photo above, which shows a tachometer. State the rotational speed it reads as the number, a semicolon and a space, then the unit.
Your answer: 5600; rpm
